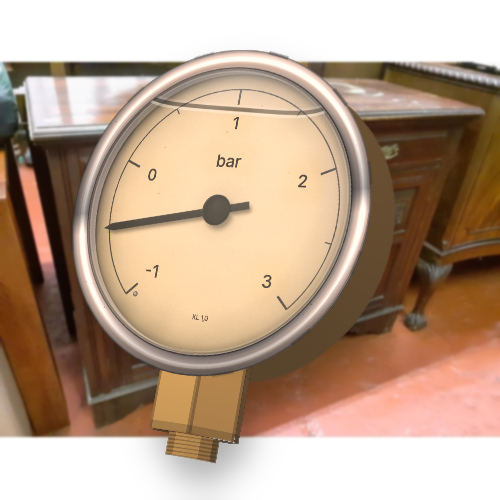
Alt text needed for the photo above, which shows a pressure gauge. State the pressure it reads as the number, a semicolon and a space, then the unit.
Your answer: -0.5; bar
